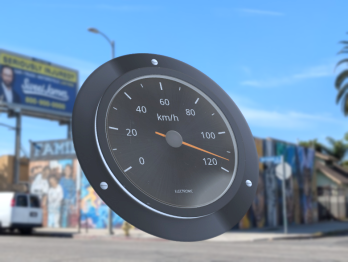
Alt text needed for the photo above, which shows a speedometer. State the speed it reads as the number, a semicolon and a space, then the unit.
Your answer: 115; km/h
